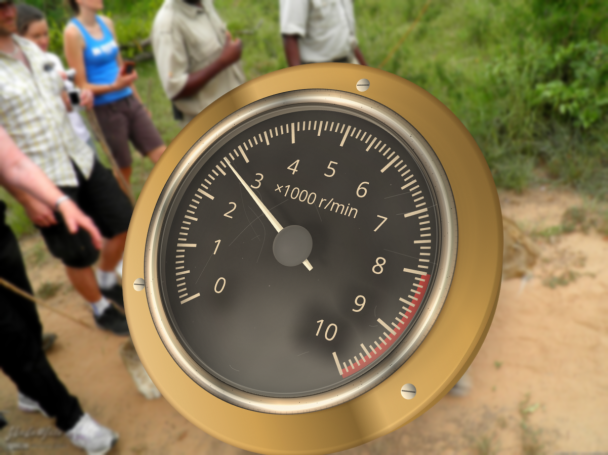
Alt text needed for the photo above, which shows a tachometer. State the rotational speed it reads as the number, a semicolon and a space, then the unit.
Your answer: 2700; rpm
